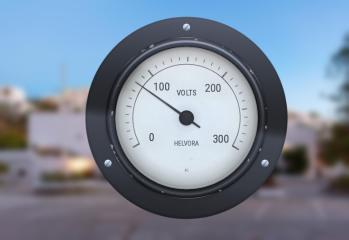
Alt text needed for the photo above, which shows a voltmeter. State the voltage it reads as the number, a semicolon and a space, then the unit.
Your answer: 80; V
